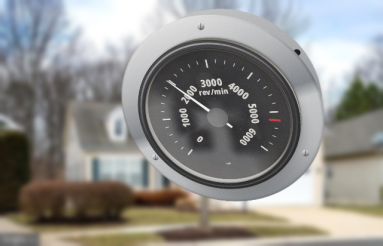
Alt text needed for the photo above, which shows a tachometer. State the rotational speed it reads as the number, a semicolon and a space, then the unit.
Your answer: 2000; rpm
